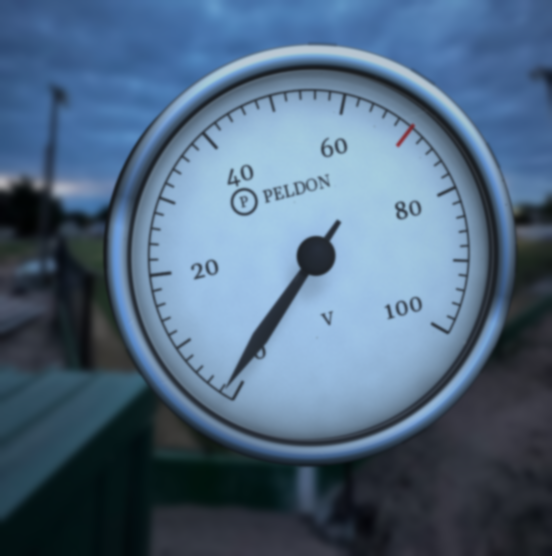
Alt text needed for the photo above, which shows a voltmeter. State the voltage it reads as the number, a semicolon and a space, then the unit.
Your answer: 2; V
